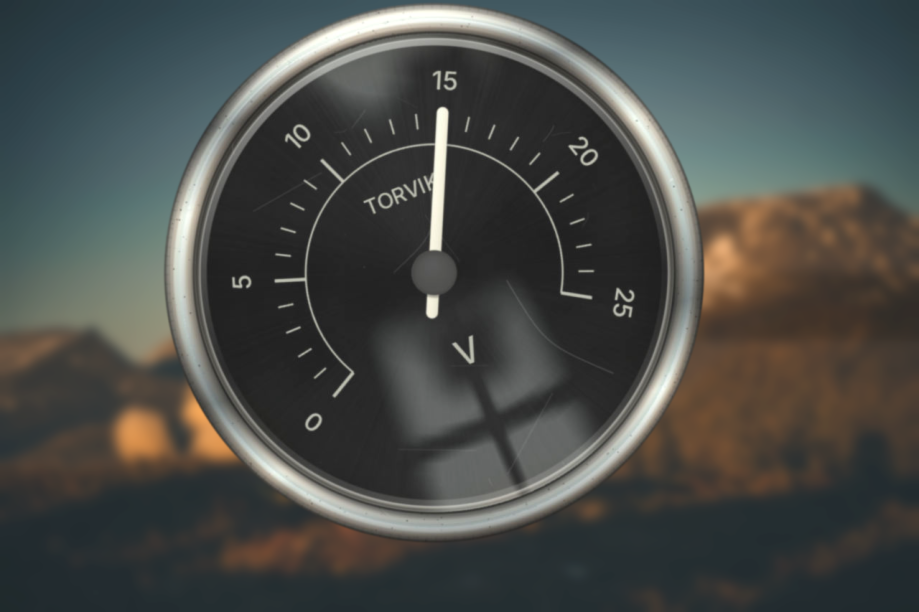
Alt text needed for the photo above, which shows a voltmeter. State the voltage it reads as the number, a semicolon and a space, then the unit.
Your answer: 15; V
